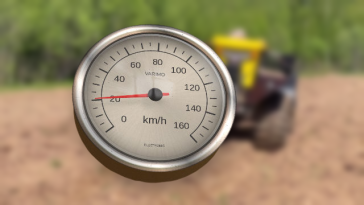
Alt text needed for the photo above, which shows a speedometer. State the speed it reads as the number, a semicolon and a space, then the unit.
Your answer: 20; km/h
